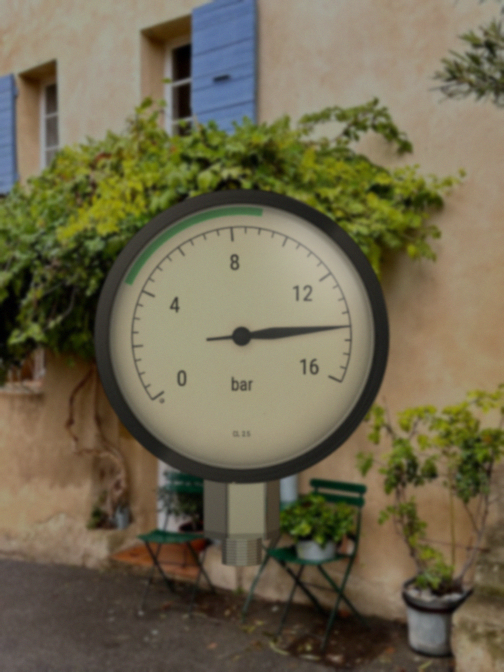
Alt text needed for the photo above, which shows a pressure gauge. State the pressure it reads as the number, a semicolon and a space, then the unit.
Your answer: 14; bar
